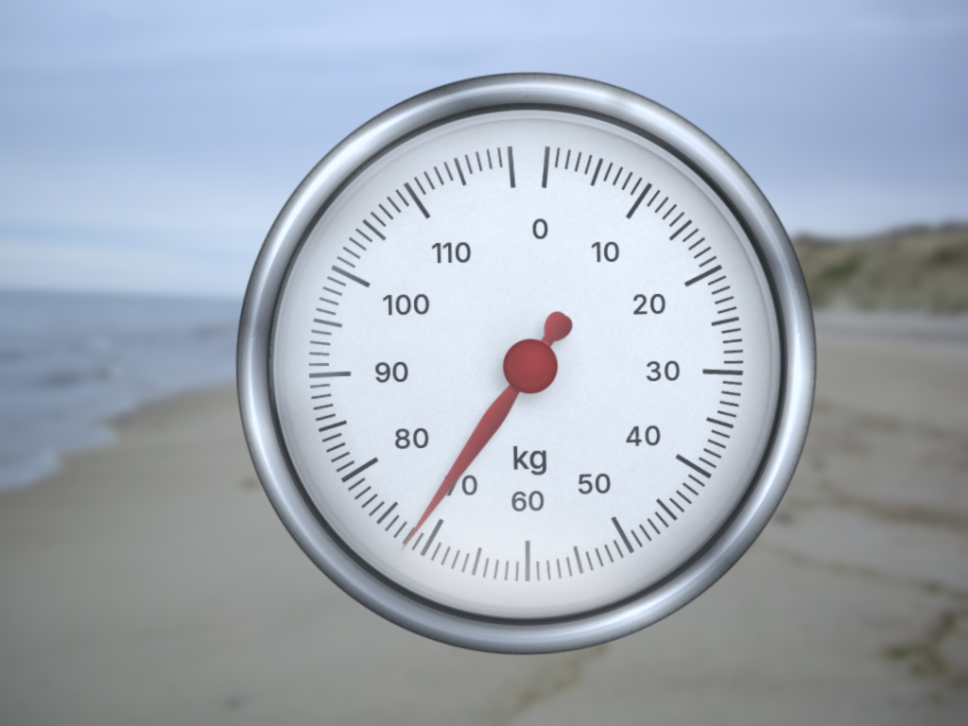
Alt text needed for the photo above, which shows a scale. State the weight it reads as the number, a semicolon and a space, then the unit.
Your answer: 72; kg
